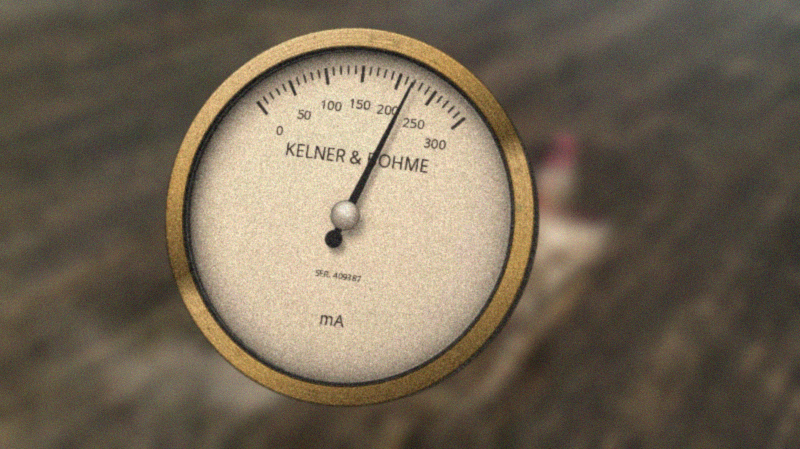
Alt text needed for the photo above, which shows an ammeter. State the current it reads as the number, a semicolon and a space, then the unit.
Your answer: 220; mA
